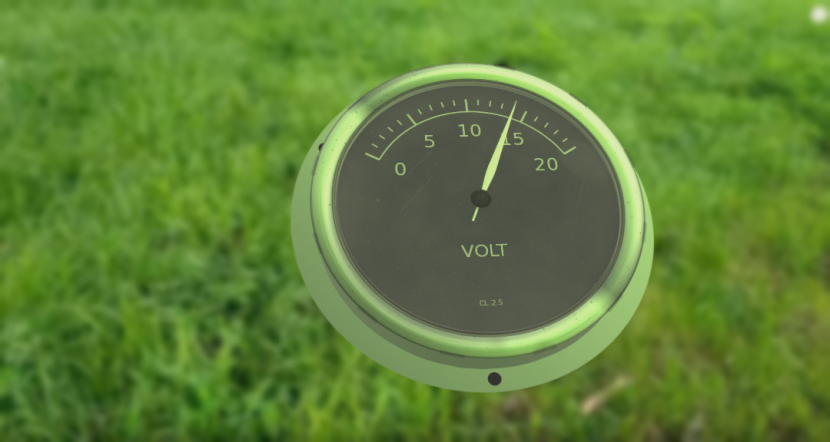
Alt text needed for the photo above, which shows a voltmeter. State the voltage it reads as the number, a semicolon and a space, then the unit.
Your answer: 14; V
